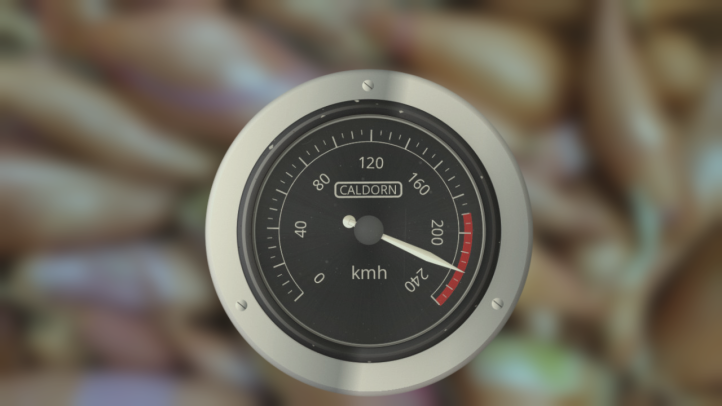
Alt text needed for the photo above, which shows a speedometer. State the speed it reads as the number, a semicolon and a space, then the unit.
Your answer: 220; km/h
